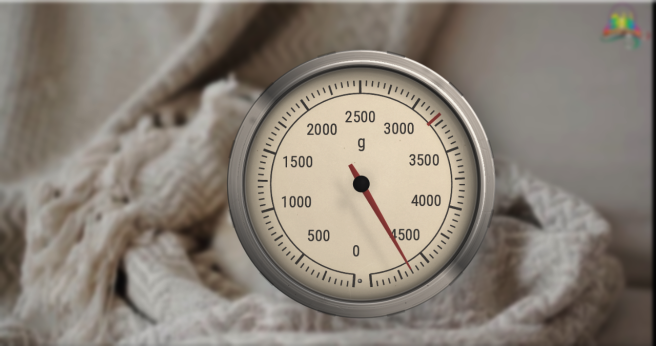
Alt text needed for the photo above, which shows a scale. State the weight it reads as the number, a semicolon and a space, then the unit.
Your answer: 4650; g
